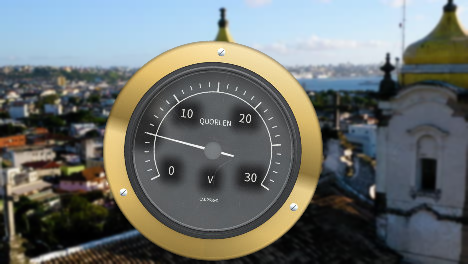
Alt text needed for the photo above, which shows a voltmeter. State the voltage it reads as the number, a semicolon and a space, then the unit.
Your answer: 5; V
